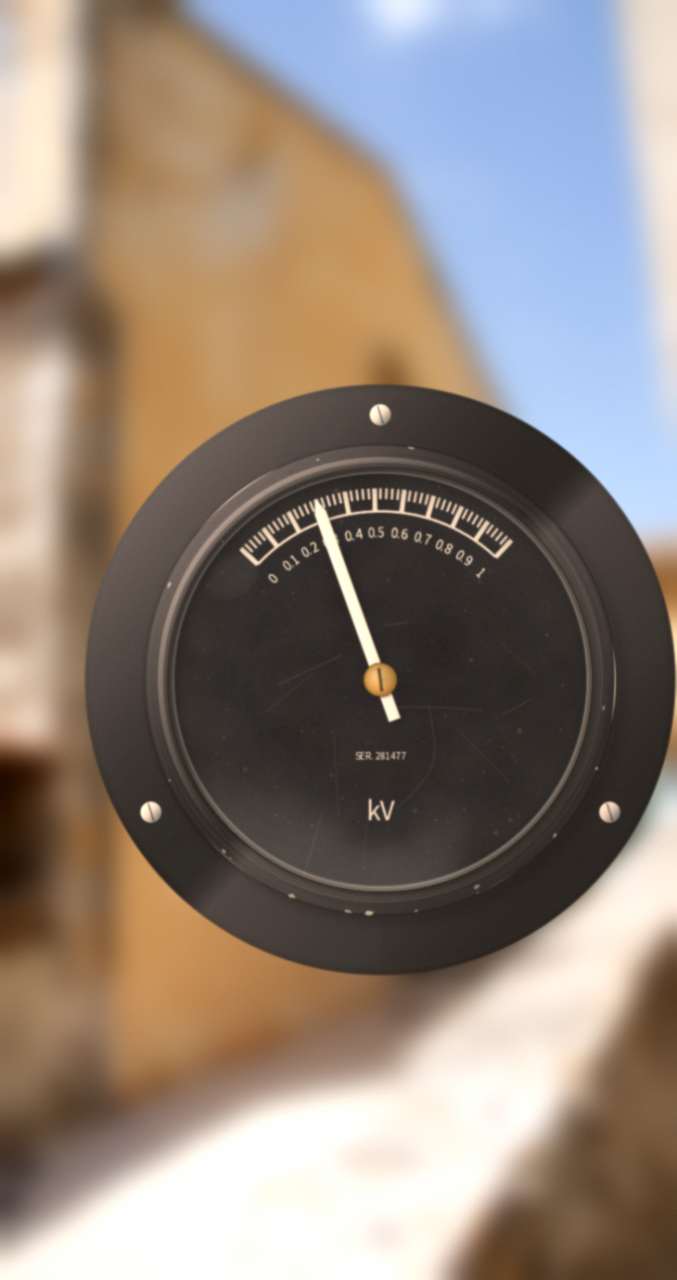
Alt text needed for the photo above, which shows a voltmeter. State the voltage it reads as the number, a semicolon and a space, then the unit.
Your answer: 0.3; kV
